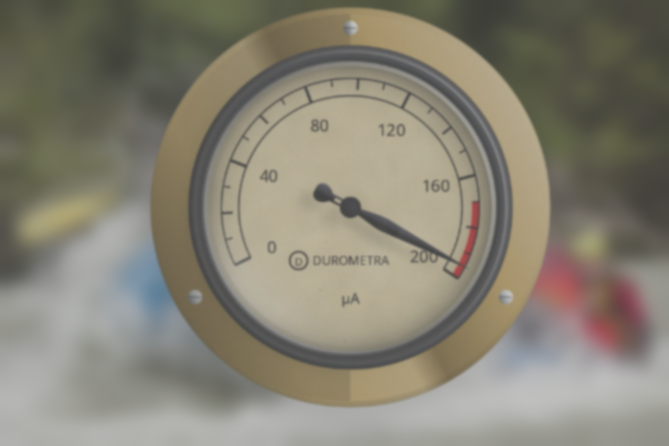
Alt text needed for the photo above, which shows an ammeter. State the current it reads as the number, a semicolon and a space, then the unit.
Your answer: 195; µA
